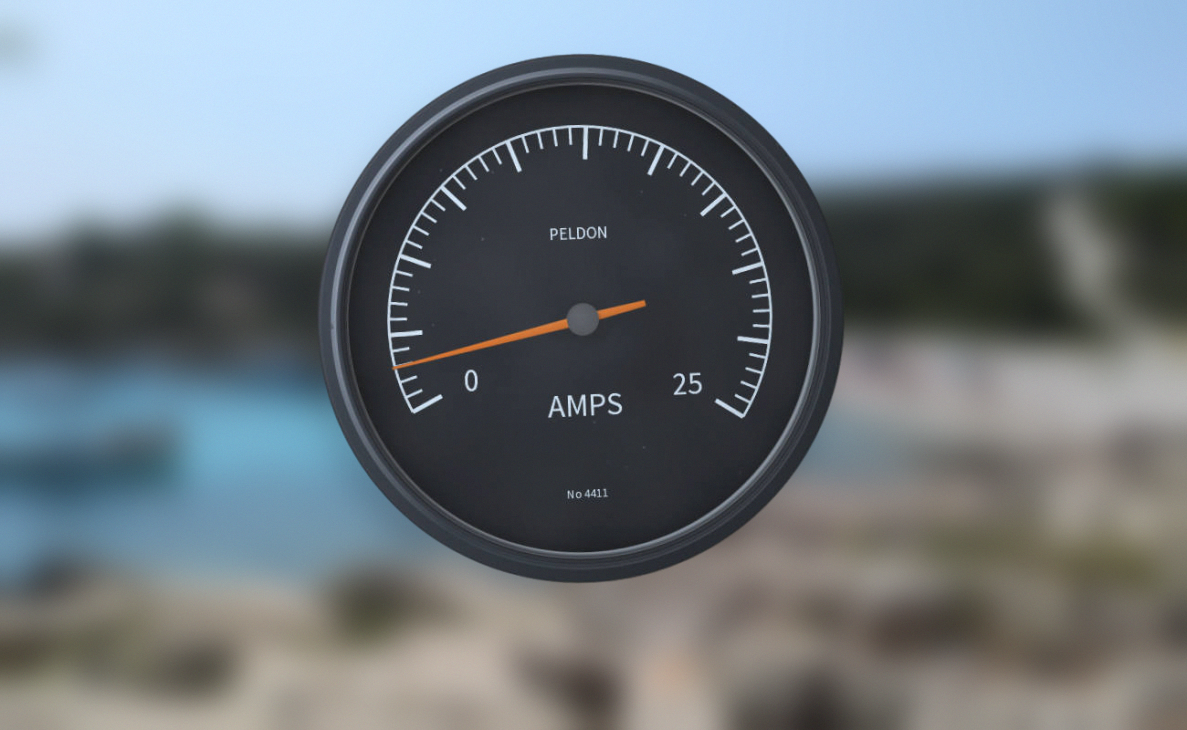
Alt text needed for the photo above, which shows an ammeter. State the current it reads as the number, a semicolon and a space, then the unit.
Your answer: 1.5; A
